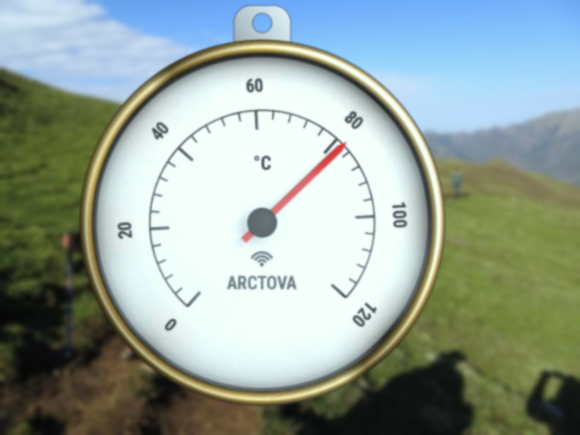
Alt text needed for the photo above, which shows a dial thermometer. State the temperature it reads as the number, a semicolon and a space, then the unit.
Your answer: 82; °C
